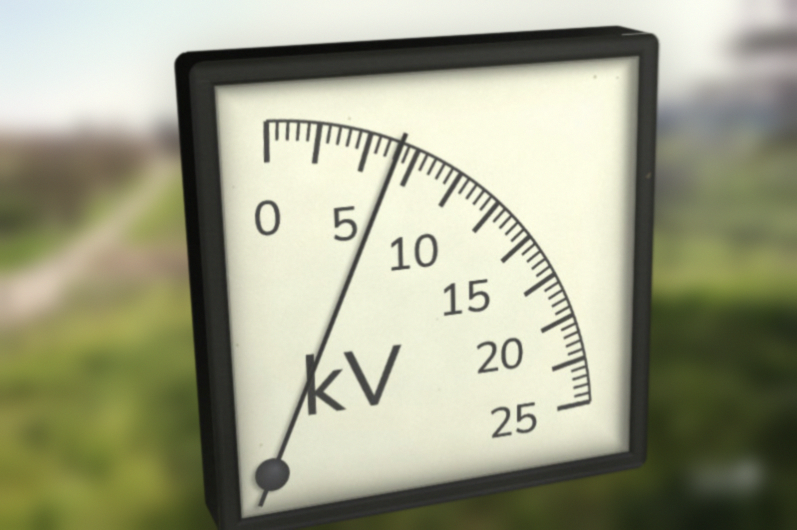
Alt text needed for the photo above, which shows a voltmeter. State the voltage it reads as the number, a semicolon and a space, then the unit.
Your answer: 6.5; kV
